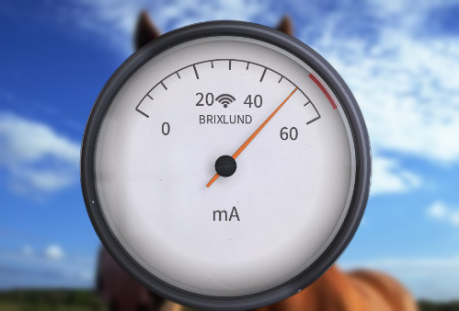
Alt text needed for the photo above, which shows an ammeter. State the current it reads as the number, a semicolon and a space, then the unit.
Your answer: 50; mA
